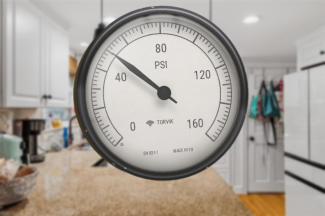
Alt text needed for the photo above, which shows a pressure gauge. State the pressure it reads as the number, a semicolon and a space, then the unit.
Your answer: 50; psi
